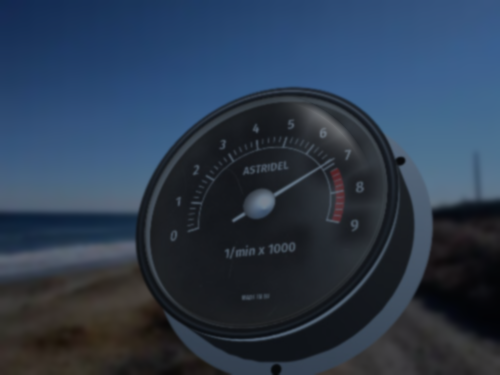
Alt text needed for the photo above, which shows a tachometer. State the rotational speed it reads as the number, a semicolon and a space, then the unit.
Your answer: 7000; rpm
